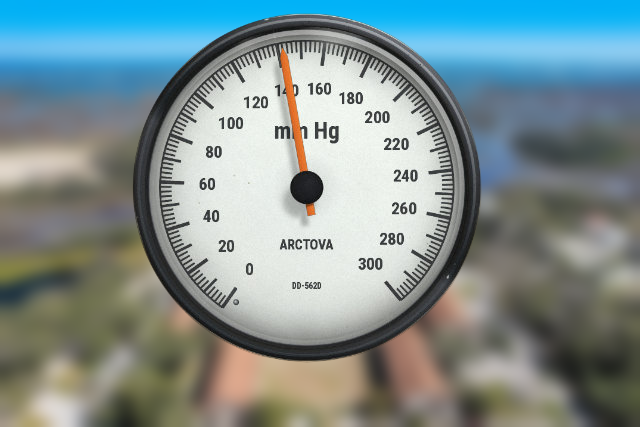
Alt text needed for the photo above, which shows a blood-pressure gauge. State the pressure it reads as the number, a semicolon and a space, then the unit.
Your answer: 142; mmHg
